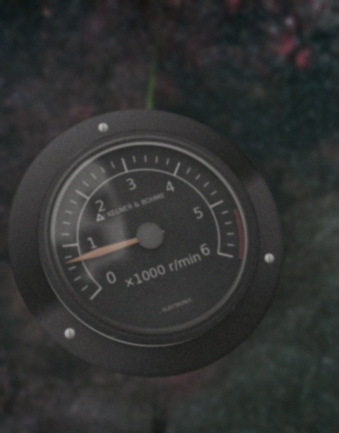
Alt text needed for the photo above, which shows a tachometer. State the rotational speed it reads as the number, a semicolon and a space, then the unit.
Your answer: 700; rpm
